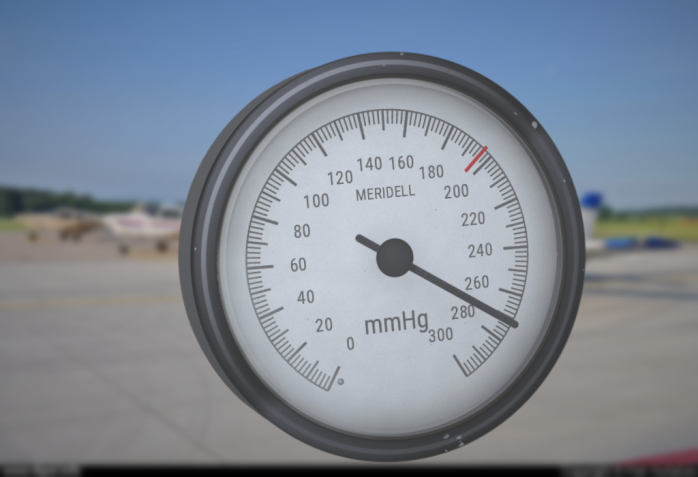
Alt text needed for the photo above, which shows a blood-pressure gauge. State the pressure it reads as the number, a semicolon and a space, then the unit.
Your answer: 272; mmHg
